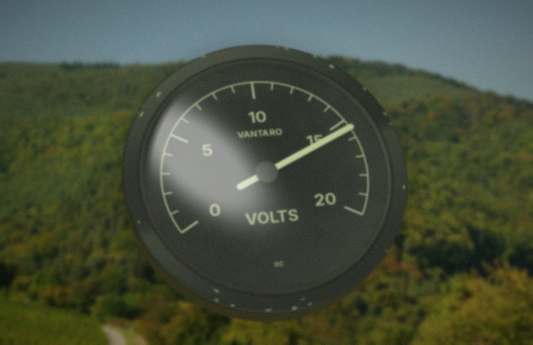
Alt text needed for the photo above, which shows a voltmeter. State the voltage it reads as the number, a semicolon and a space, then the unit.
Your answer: 15.5; V
